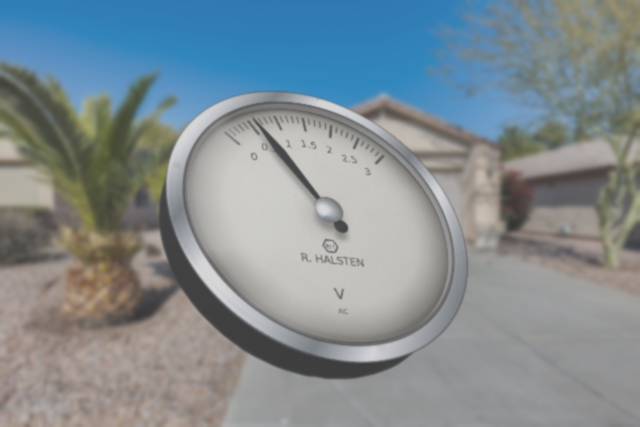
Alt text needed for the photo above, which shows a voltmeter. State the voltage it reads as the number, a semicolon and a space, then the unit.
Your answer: 0.5; V
